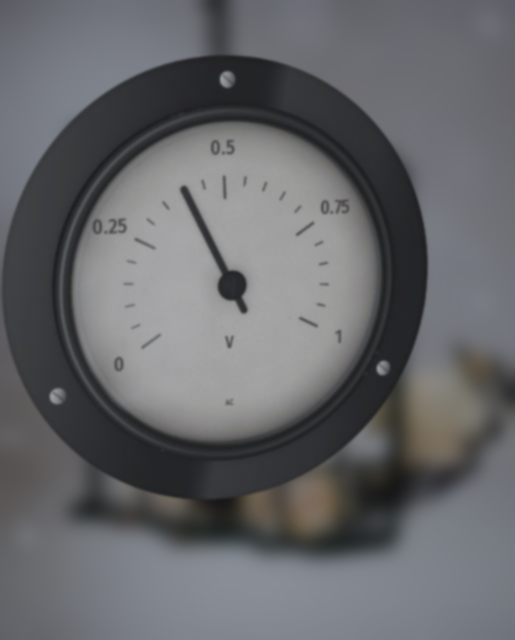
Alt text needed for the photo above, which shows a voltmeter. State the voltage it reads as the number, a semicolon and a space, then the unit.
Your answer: 0.4; V
